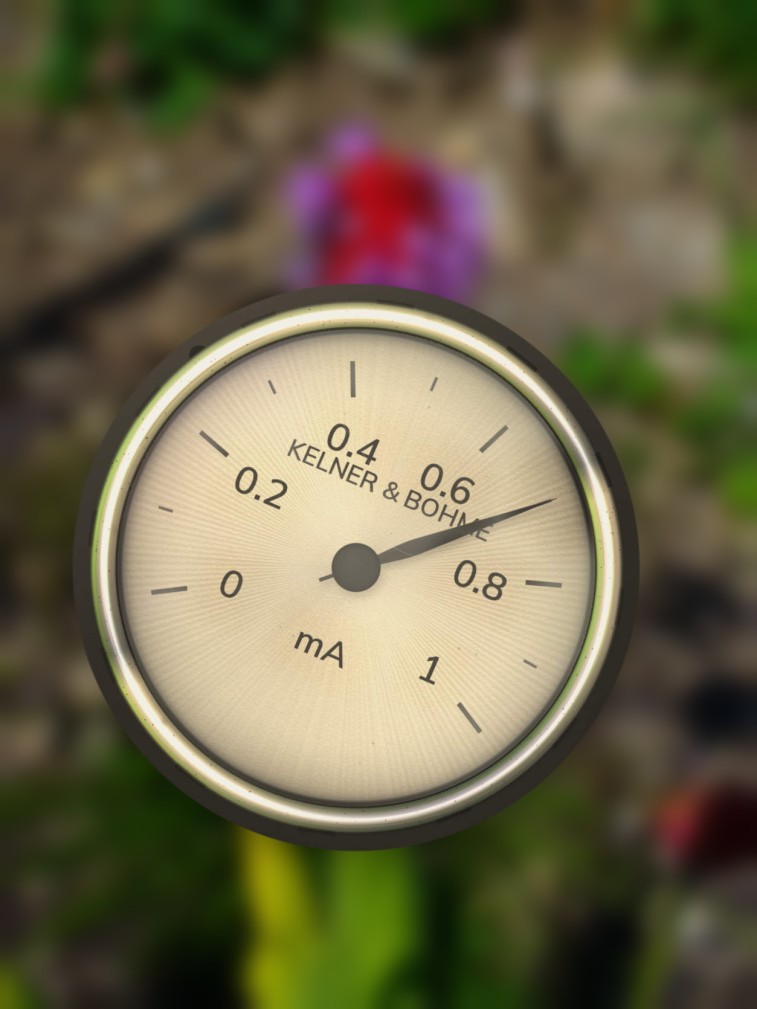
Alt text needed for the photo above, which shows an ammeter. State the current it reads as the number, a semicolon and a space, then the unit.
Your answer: 0.7; mA
